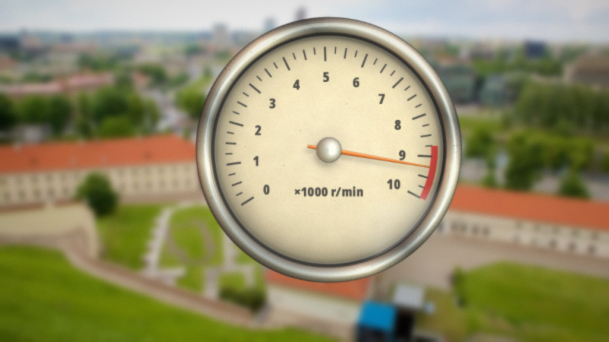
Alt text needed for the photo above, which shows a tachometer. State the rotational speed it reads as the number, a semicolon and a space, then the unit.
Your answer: 9250; rpm
